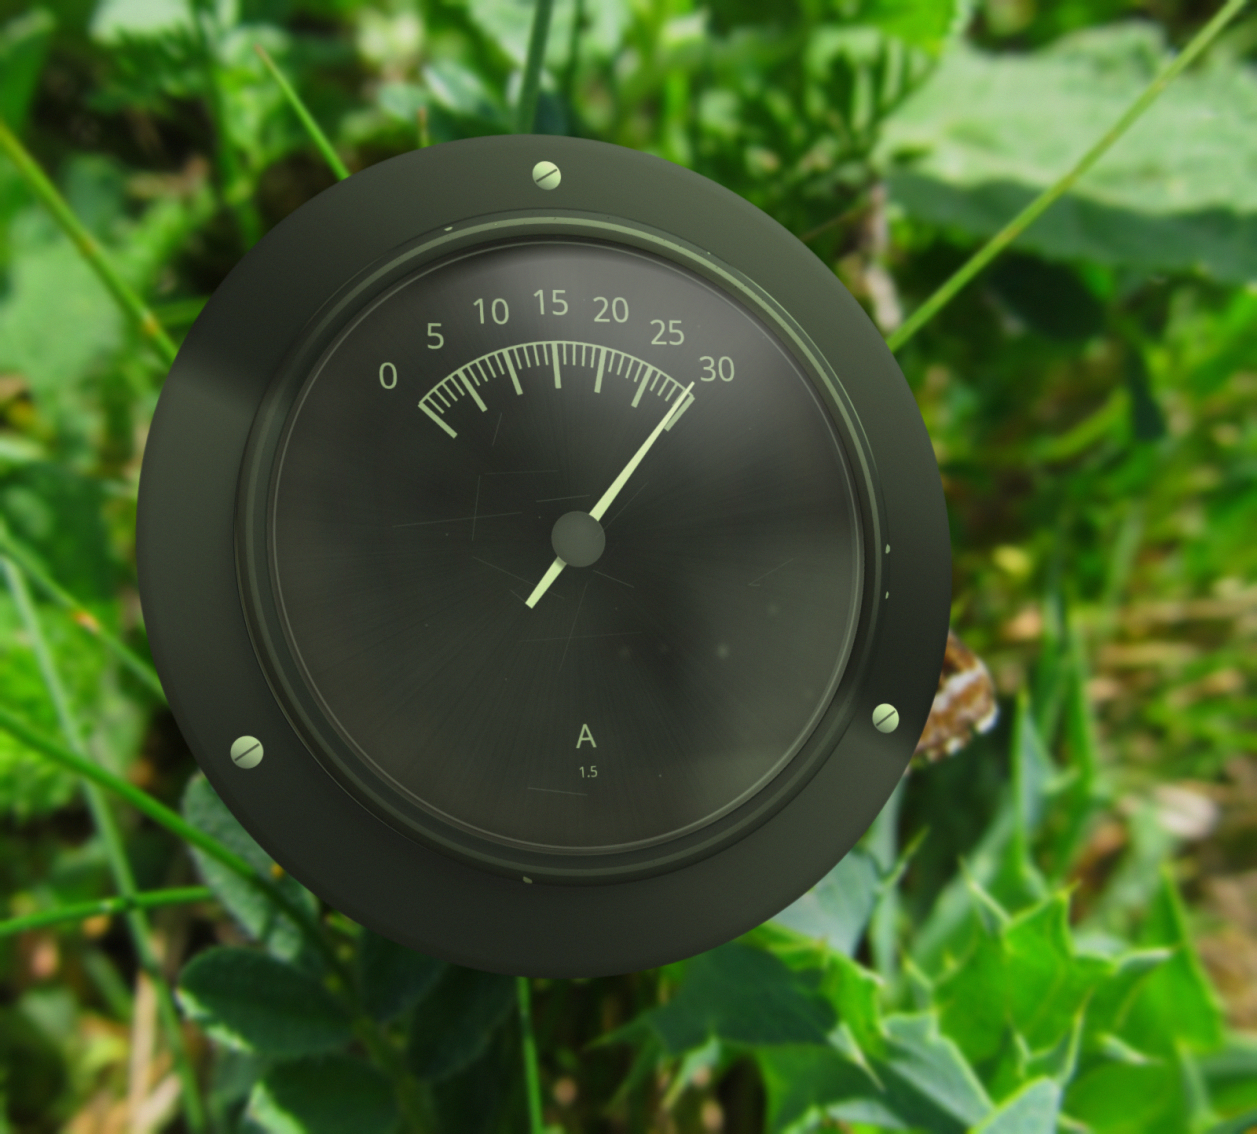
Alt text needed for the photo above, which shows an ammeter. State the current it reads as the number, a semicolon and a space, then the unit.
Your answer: 29; A
